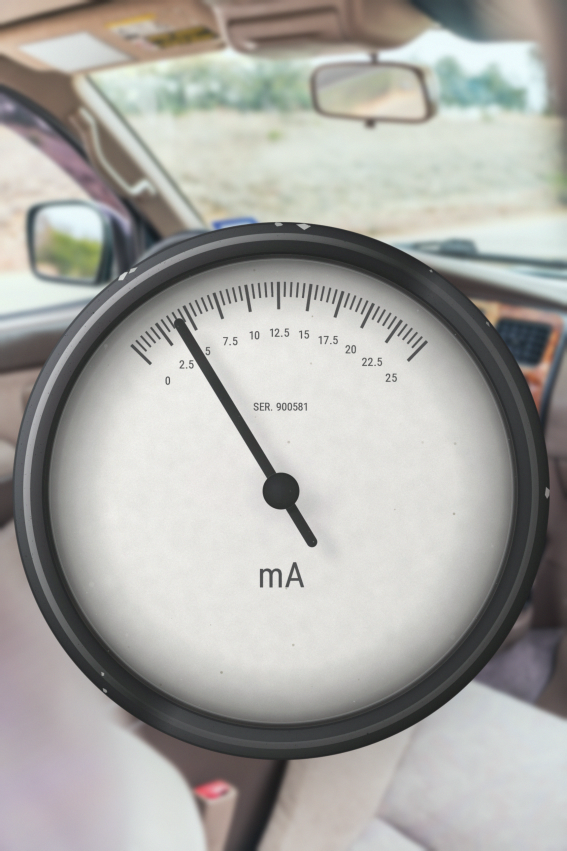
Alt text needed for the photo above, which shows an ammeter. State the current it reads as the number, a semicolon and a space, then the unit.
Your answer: 4; mA
